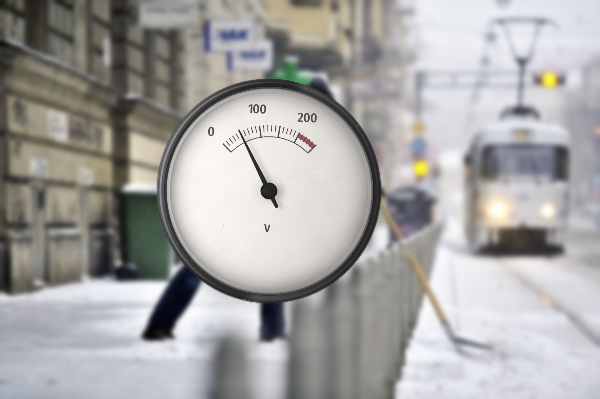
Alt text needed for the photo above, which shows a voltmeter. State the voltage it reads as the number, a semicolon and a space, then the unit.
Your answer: 50; V
